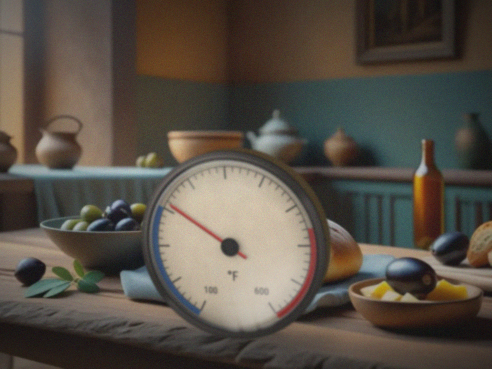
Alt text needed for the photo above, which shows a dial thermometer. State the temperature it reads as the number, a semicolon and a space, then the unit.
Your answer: 260; °F
